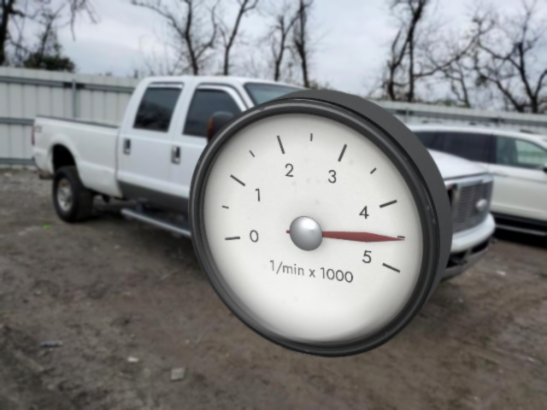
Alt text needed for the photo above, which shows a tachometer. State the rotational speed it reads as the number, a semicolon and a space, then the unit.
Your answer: 4500; rpm
